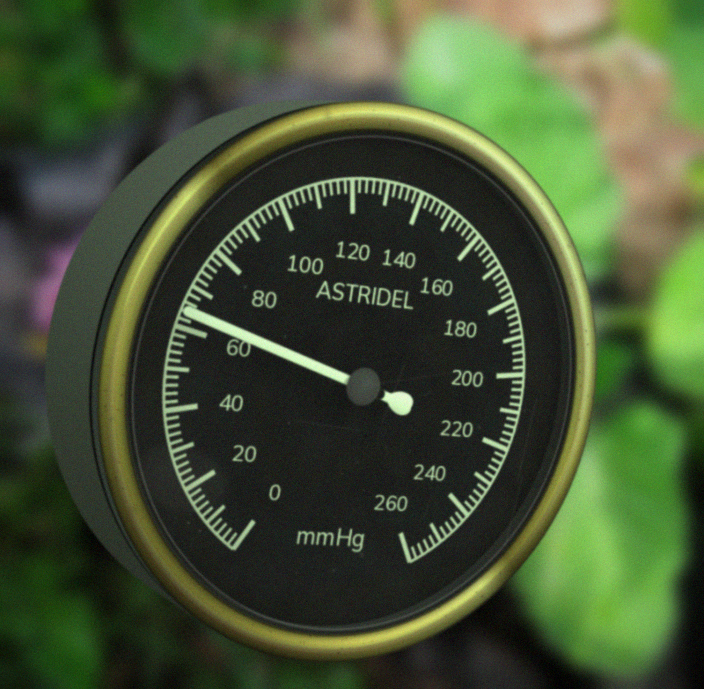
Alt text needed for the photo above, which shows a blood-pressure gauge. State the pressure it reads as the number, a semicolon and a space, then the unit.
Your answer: 64; mmHg
